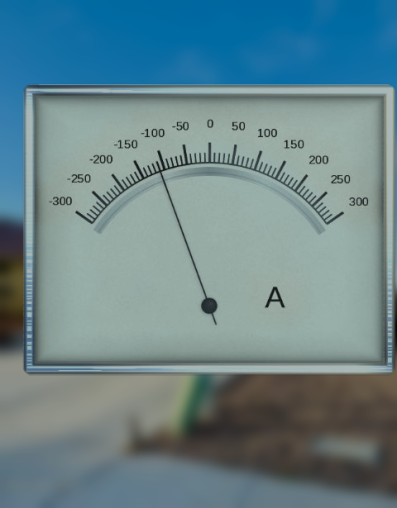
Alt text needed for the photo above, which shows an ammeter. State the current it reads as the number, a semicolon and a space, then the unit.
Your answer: -110; A
